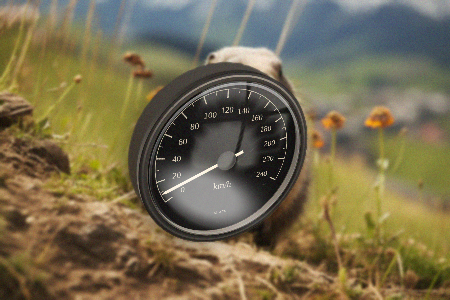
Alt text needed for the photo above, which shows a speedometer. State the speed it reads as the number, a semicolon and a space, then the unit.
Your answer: 10; km/h
